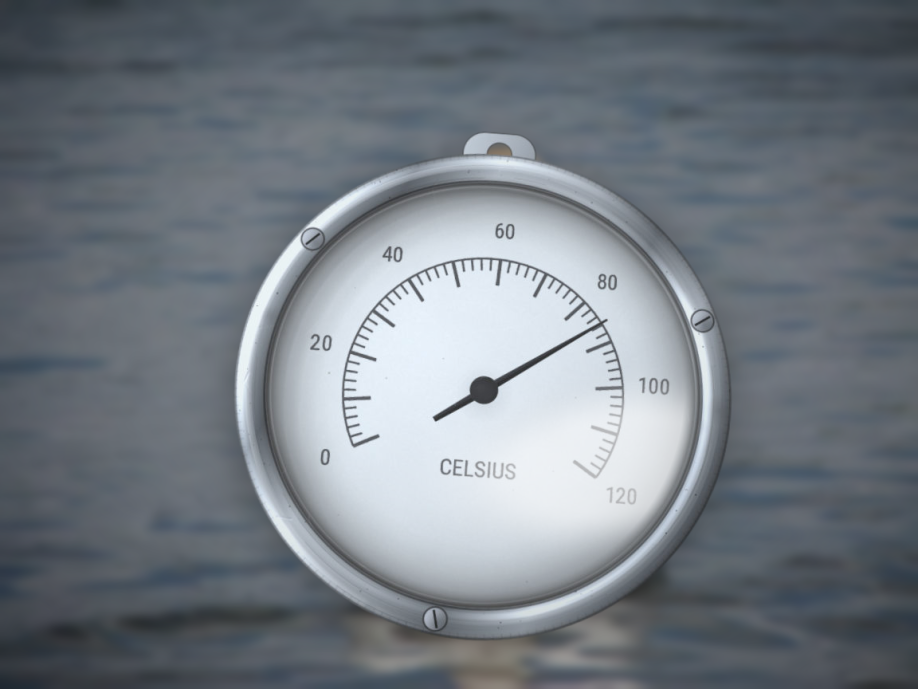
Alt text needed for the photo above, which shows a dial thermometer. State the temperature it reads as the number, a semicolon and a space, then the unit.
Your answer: 86; °C
